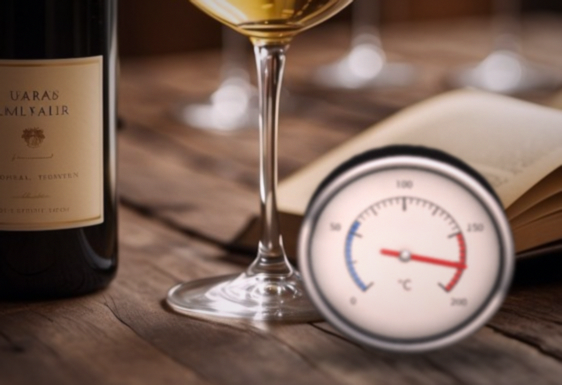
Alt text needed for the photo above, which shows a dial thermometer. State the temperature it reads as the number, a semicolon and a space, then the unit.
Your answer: 175; °C
